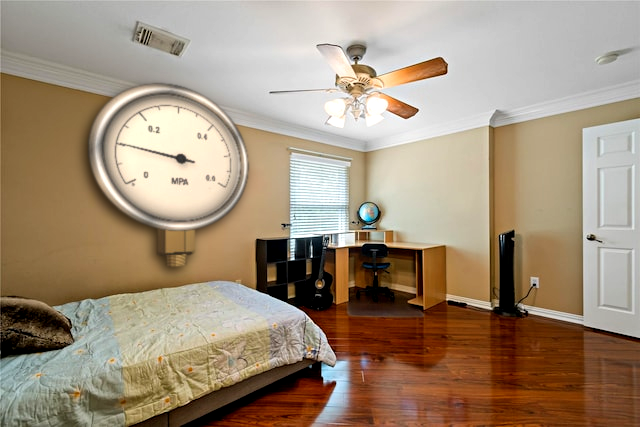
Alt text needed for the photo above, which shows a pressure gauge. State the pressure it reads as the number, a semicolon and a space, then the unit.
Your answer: 0.1; MPa
